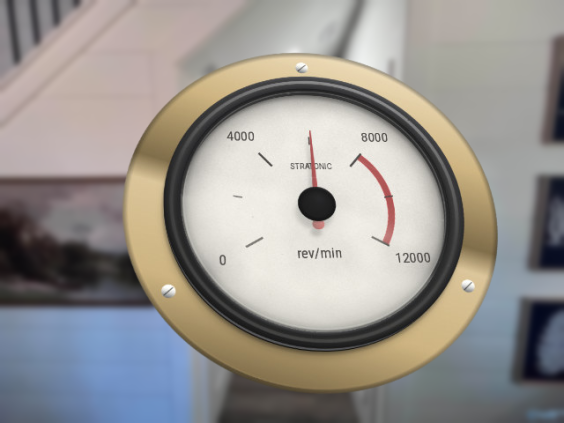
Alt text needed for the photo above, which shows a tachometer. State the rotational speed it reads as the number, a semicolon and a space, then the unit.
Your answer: 6000; rpm
